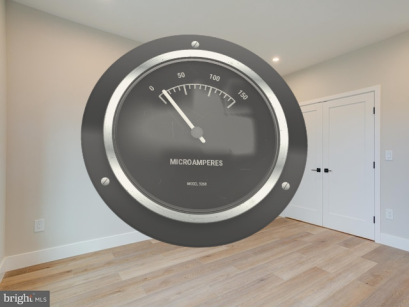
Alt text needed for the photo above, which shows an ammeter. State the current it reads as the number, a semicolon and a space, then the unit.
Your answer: 10; µA
